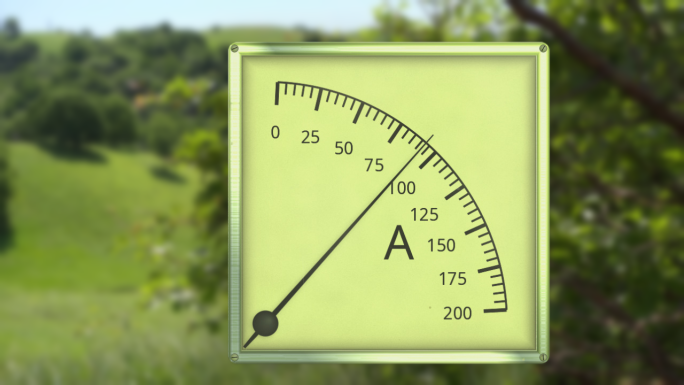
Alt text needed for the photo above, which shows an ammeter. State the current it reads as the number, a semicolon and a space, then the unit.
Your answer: 92.5; A
